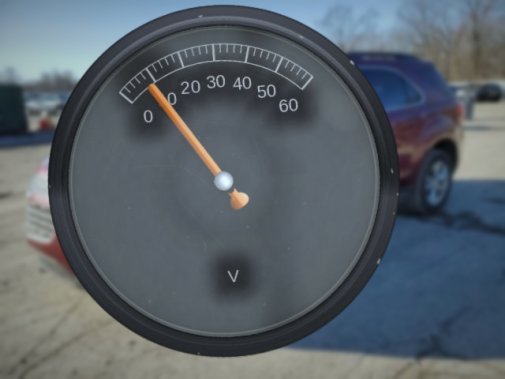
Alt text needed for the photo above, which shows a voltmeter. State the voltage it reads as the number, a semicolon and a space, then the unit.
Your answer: 8; V
